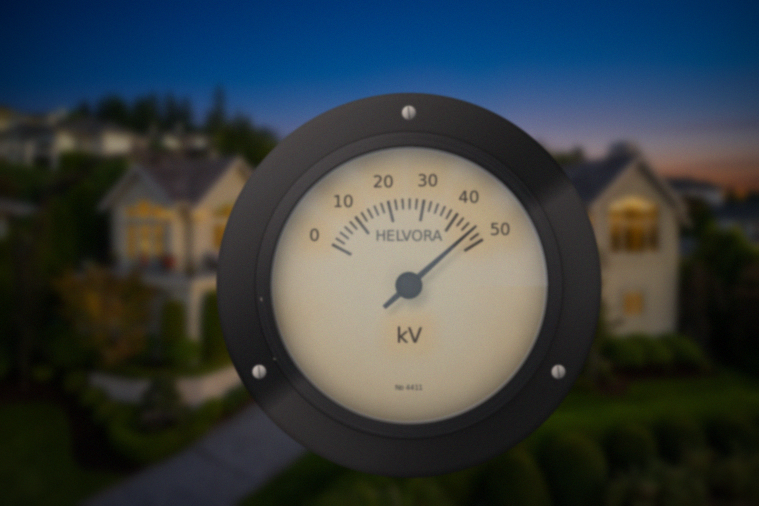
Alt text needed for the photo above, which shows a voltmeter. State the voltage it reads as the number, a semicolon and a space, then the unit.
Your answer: 46; kV
